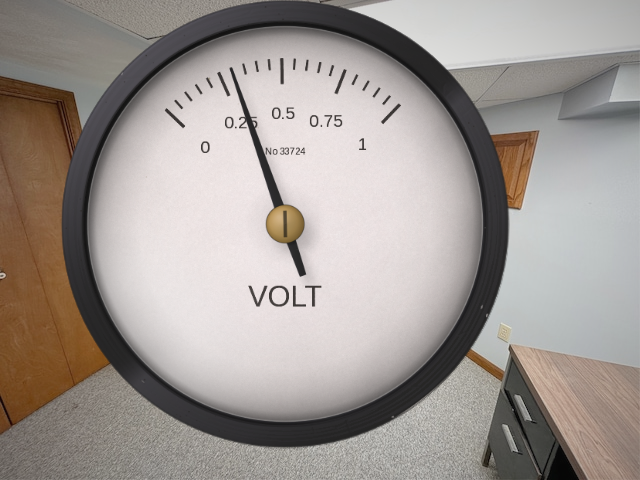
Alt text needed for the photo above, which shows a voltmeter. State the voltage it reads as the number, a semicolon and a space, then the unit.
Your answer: 0.3; V
